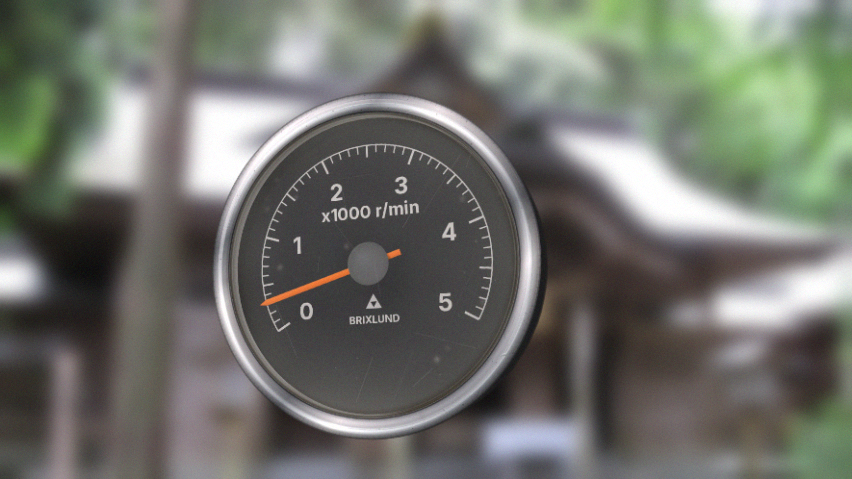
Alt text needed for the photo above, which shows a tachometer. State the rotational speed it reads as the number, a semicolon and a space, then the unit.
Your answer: 300; rpm
